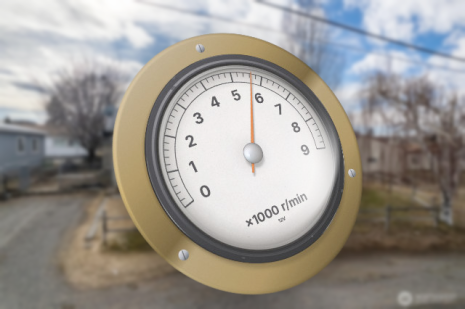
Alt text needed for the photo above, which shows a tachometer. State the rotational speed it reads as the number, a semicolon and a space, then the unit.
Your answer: 5600; rpm
